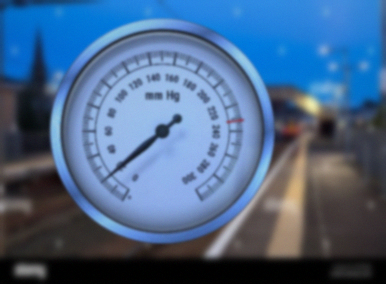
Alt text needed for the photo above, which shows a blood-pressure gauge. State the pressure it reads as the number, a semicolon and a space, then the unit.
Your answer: 20; mmHg
